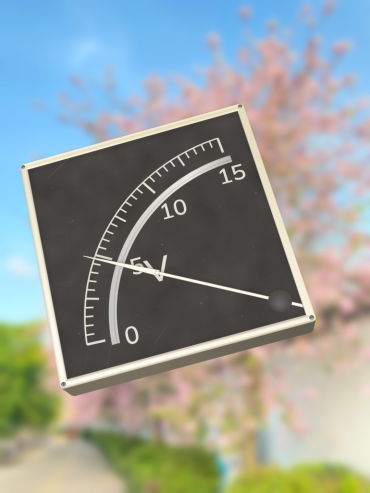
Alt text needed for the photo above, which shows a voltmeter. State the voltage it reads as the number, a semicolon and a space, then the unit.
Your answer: 4.75; V
